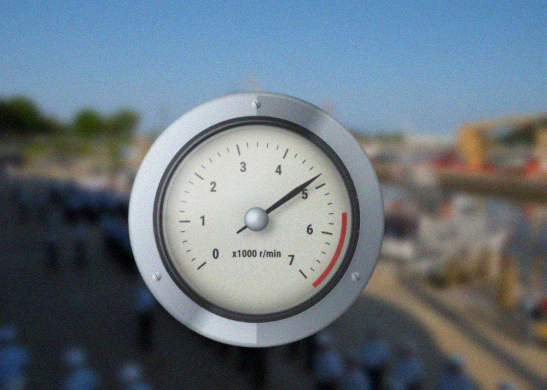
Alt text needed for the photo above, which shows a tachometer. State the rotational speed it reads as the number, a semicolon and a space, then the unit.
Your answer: 4800; rpm
